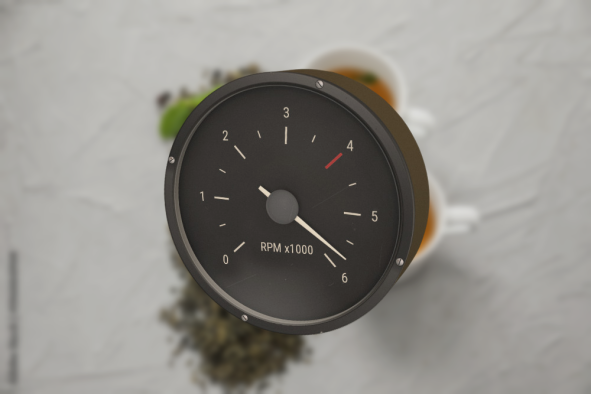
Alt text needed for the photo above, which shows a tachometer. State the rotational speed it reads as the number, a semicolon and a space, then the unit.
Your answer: 5750; rpm
